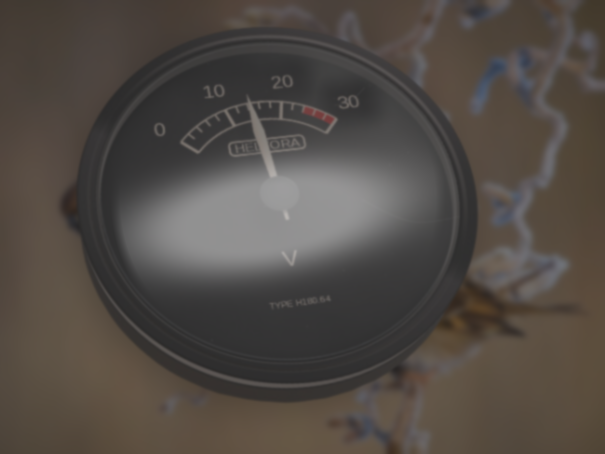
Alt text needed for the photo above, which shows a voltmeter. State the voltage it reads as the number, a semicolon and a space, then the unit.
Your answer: 14; V
